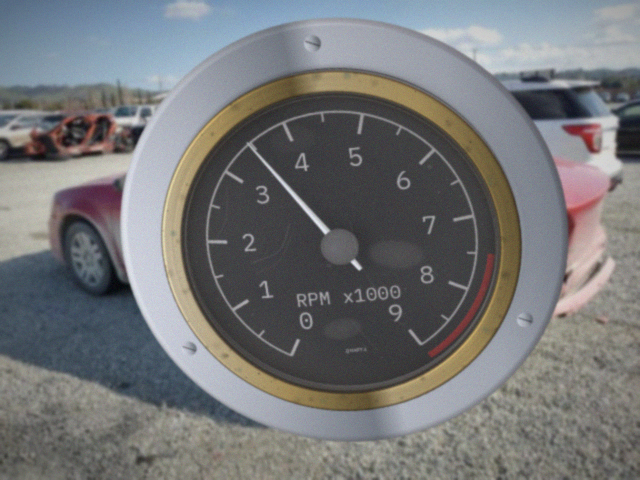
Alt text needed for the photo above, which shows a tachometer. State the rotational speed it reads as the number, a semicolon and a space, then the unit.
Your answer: 3500; rpm
